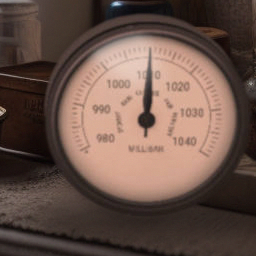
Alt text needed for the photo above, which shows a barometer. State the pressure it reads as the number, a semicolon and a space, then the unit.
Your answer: 1010; mbar
